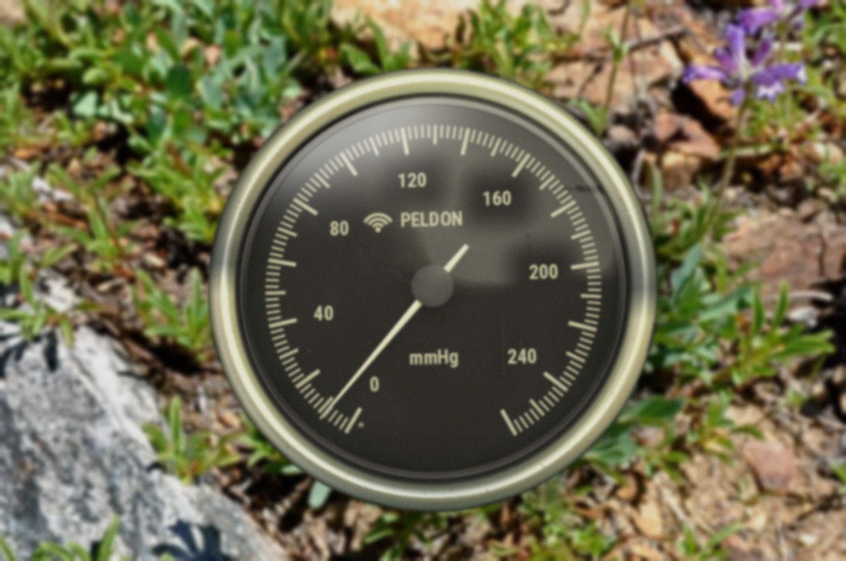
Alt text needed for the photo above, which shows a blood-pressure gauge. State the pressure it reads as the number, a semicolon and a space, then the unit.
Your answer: 8; mmHg
